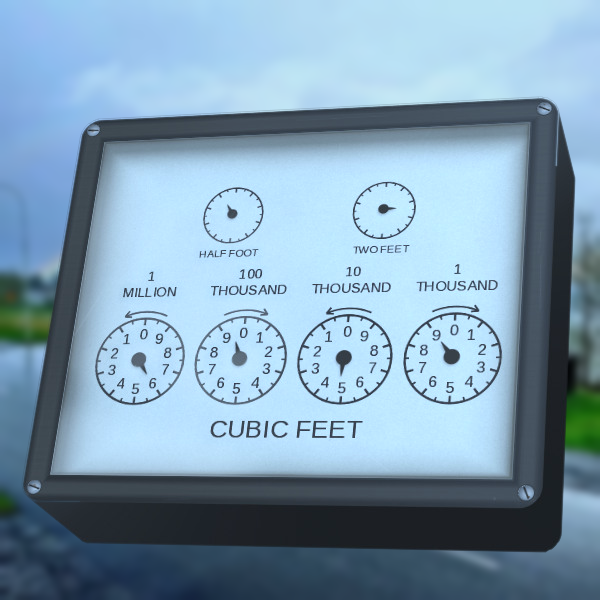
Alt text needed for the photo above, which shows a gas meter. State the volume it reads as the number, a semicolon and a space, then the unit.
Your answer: 594900; ft³
